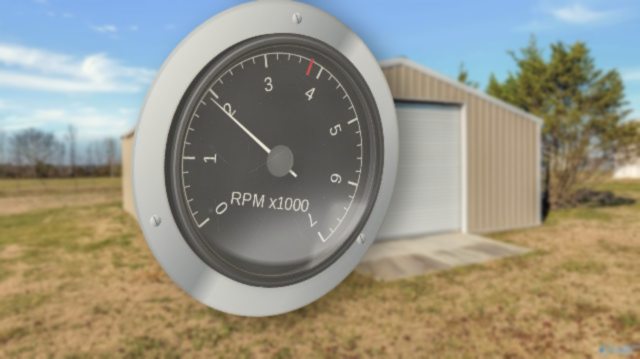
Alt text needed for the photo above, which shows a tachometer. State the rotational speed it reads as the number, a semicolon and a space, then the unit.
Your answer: 1900; rpm
